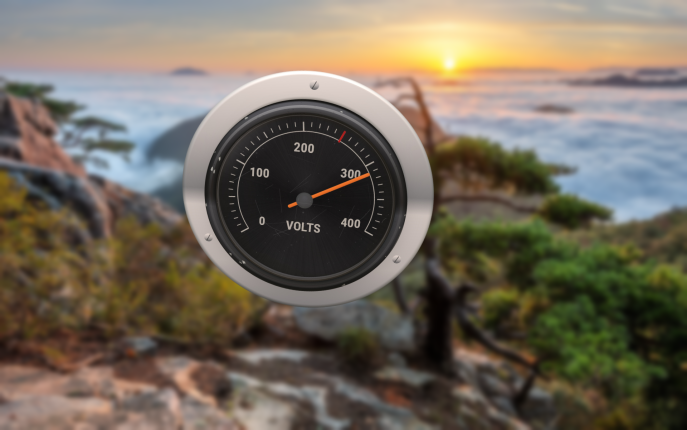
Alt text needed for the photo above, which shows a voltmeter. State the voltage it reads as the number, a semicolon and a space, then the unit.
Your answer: 310; V
